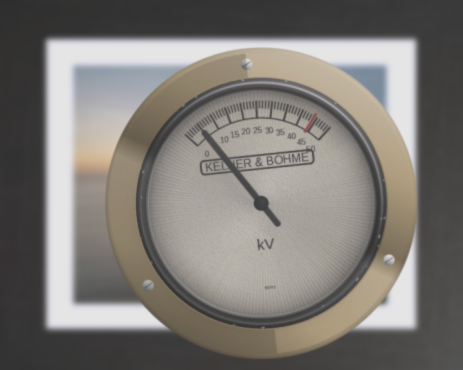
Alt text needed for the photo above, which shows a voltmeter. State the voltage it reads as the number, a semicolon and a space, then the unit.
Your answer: 5; kV
